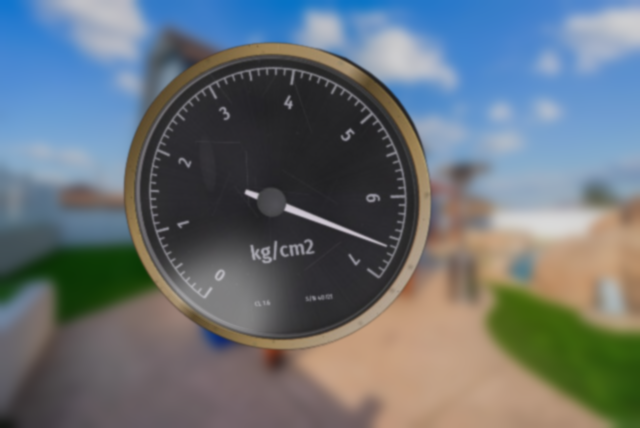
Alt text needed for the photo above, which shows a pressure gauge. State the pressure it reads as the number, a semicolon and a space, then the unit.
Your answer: 6.6; kg/cm²
